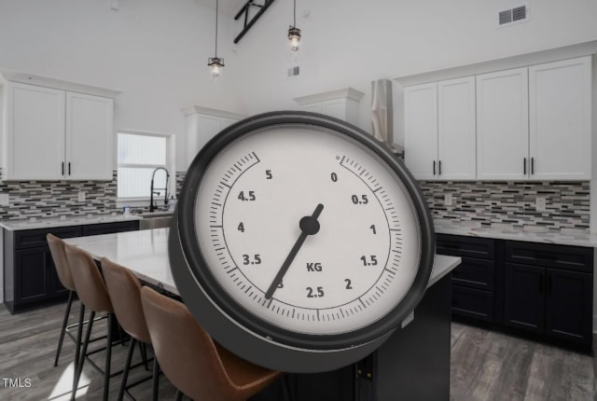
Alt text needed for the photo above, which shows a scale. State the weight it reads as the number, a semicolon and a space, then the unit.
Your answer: 3.05; kg
